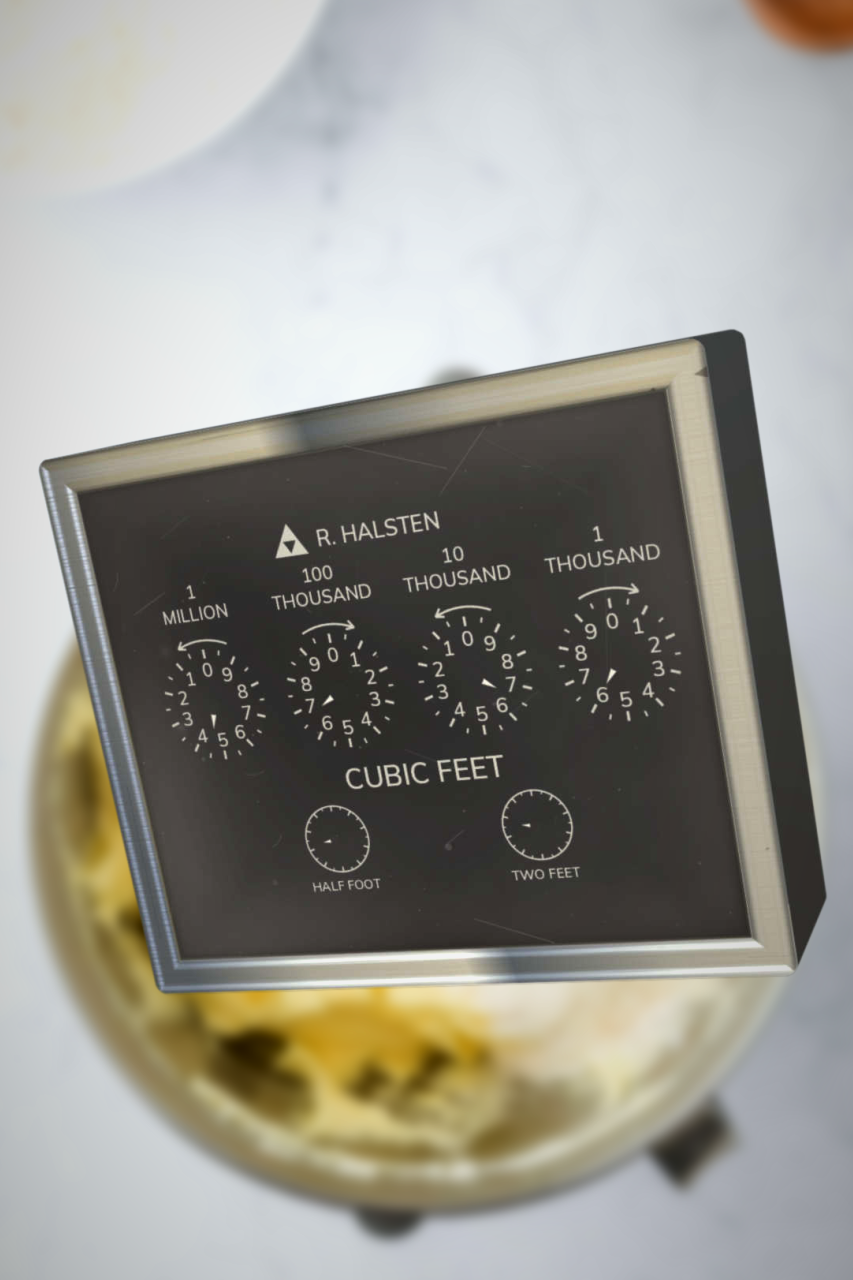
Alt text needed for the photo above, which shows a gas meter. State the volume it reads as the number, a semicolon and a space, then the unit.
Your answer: 466600; ft³
